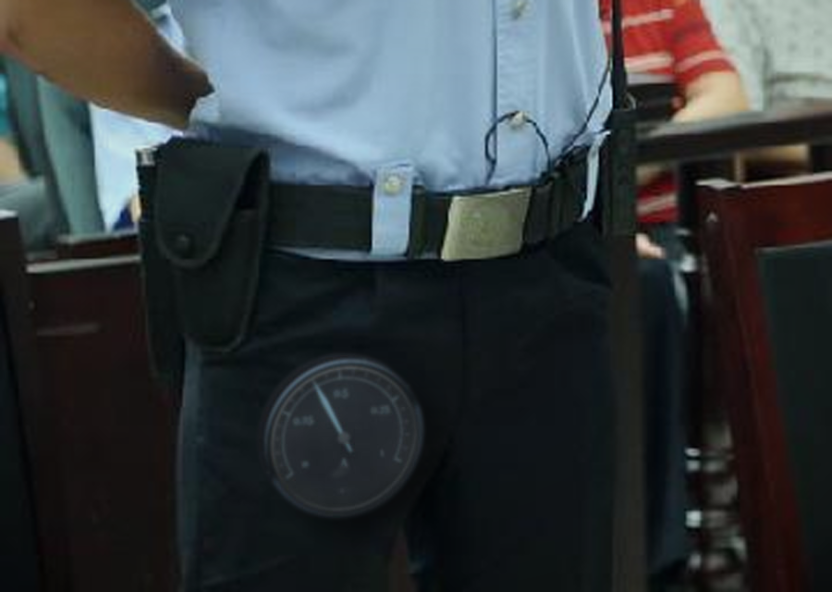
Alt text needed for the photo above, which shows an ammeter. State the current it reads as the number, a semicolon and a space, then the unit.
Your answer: 0.4; A
